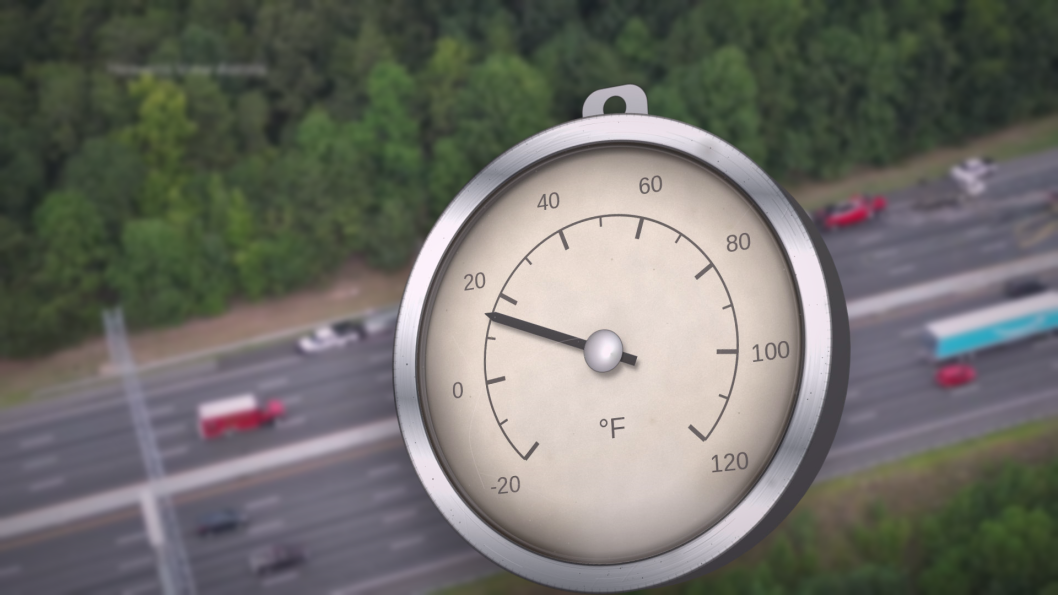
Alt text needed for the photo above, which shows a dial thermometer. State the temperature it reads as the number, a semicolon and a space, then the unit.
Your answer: 15; °F
